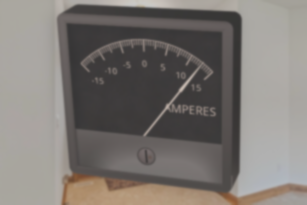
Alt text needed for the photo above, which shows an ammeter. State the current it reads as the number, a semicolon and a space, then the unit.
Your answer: 12.5; A
